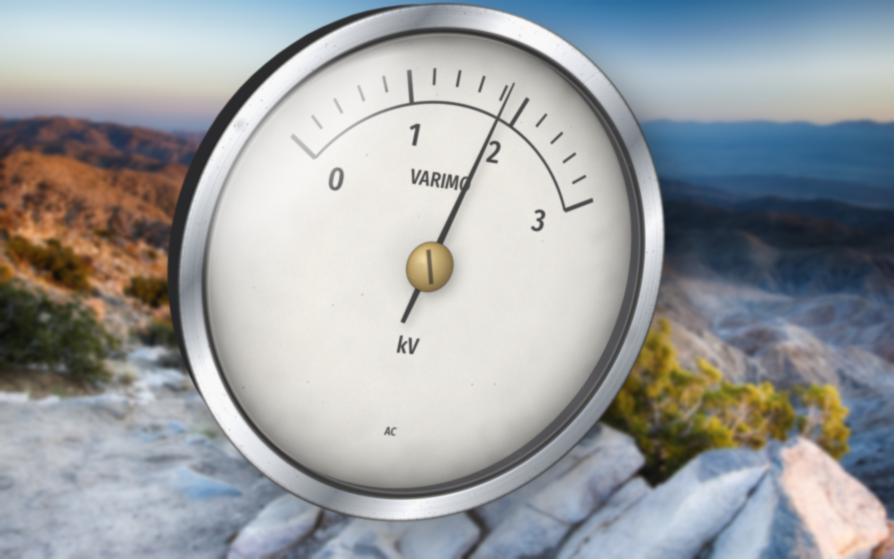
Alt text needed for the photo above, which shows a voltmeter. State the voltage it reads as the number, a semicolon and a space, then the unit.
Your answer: 1.8; kV
